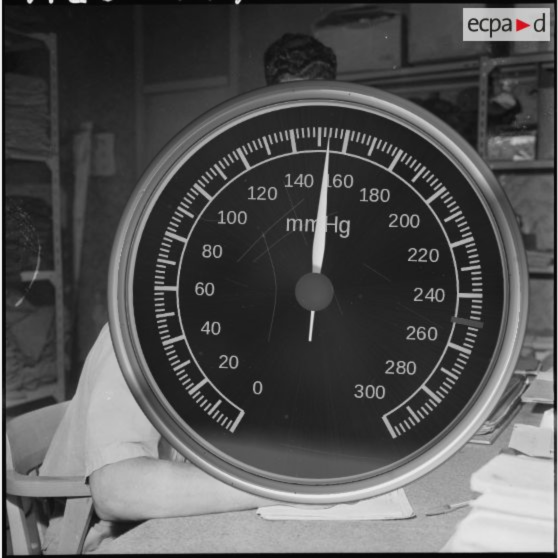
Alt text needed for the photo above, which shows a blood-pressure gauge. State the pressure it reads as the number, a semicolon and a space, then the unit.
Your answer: 154; mmHg
